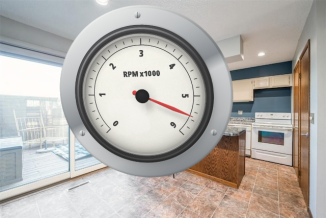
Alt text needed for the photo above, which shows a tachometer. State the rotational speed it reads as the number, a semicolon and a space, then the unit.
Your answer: 5500; rpm
